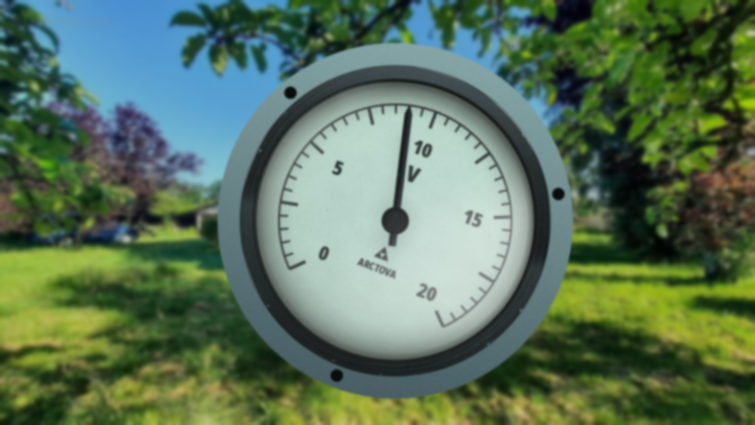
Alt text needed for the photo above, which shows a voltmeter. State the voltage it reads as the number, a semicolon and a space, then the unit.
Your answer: 9; V
